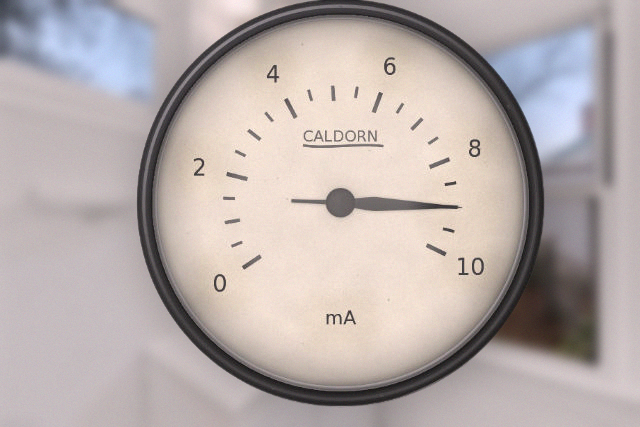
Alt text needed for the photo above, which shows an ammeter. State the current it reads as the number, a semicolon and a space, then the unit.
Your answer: 9; mA
